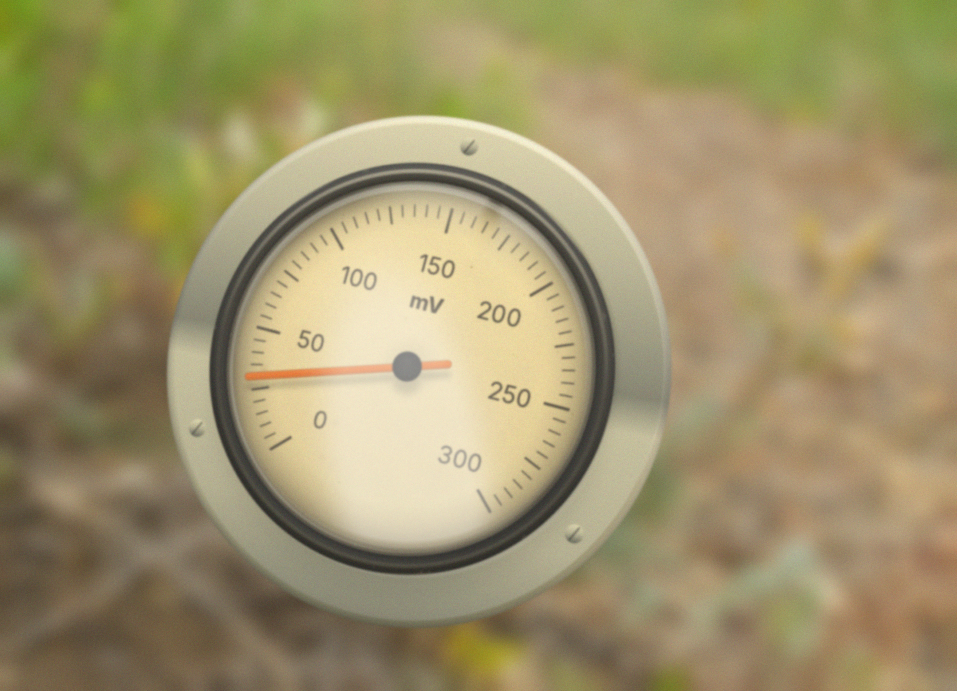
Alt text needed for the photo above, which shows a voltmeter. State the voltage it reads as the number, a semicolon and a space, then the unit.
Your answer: 30; mV
